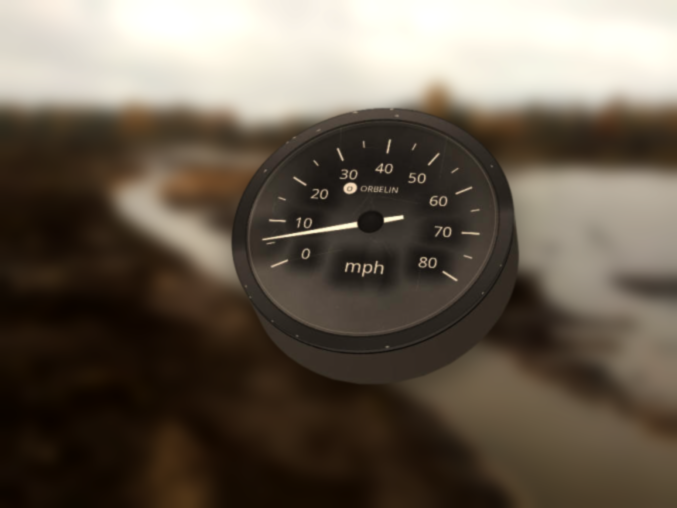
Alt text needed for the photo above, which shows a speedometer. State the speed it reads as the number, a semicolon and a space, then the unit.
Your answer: 5; mph
